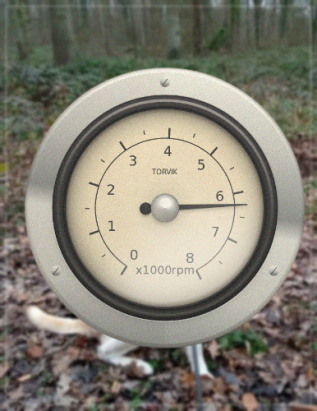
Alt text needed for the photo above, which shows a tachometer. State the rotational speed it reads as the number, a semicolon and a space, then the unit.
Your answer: 6250; rpm
